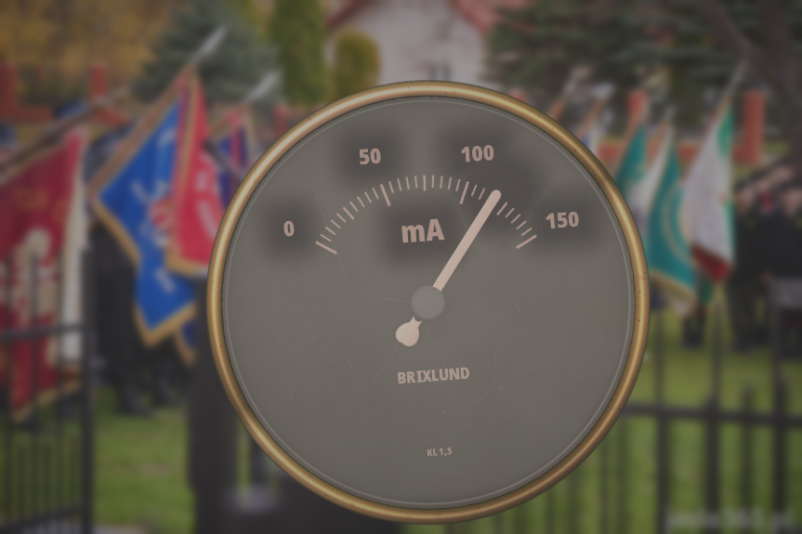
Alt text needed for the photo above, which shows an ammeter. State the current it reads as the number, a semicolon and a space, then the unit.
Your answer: 117.5; mA
